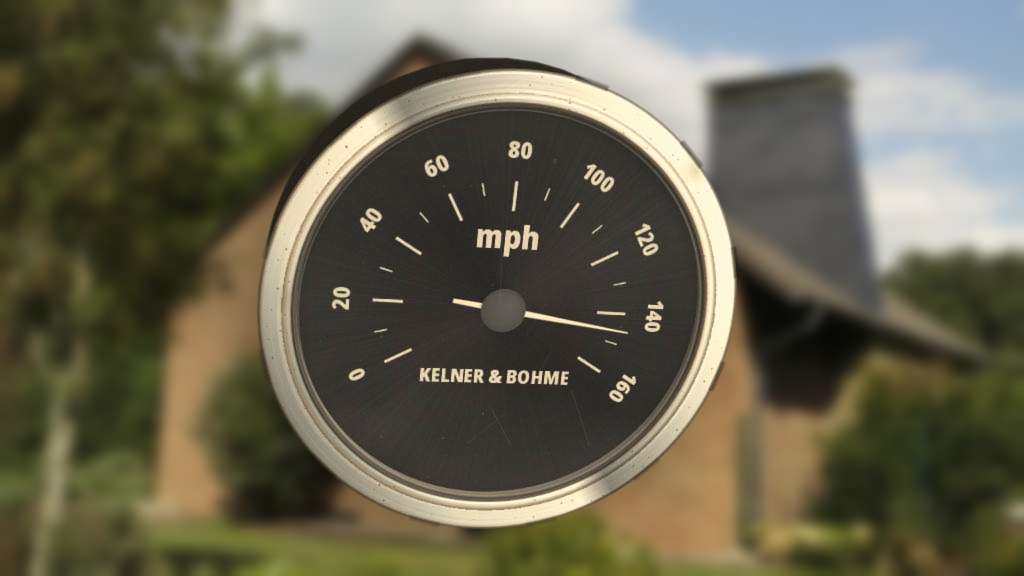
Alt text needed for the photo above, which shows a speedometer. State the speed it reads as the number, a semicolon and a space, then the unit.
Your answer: 145; mph
